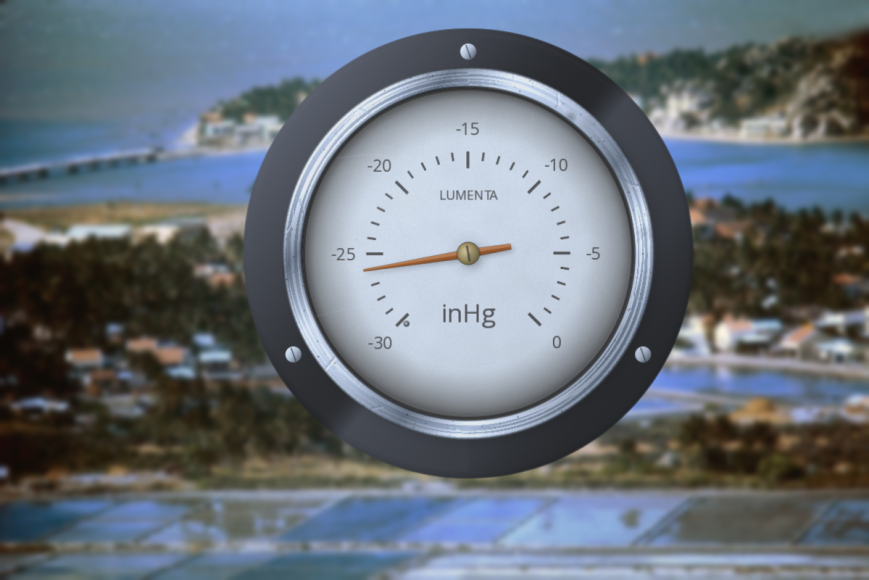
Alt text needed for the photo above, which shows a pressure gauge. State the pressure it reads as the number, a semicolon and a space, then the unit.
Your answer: -26; inHg
